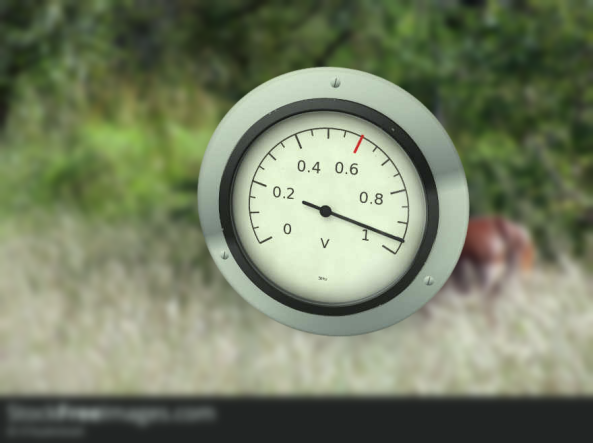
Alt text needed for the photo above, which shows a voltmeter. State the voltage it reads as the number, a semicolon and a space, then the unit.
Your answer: 0.95; V
